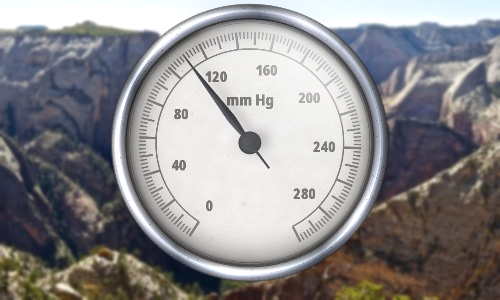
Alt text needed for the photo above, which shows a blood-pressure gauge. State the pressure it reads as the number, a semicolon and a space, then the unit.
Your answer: 110; mmHg
